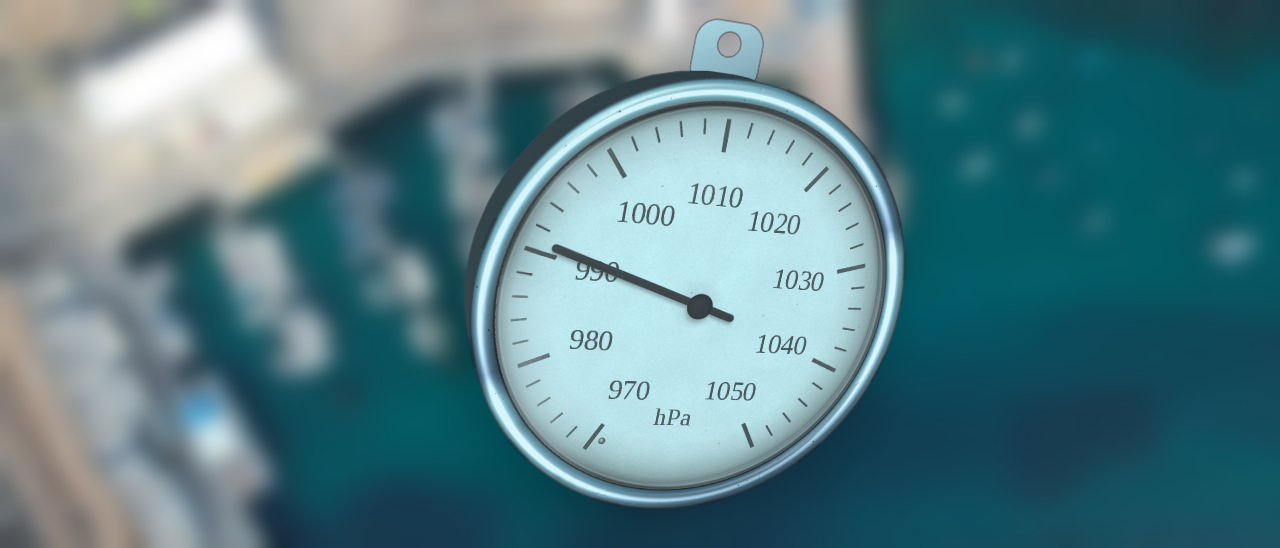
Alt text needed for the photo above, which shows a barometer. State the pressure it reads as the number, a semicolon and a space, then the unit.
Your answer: 991; hPa
